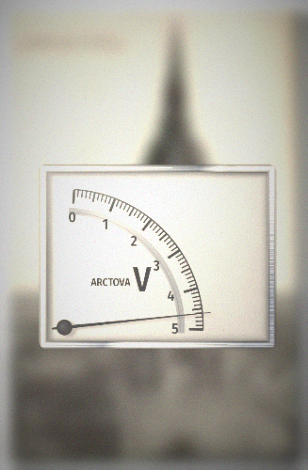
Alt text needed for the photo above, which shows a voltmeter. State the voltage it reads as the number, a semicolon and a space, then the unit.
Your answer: 4.6; V
